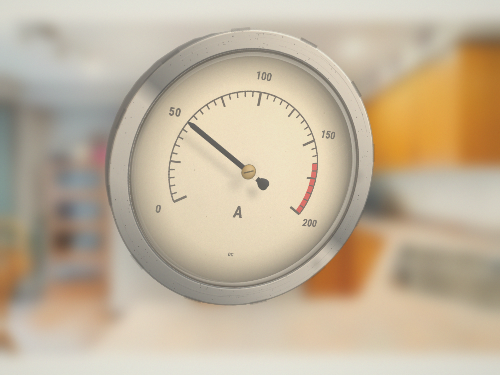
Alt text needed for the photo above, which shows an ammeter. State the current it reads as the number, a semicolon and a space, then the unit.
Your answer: 50; A
